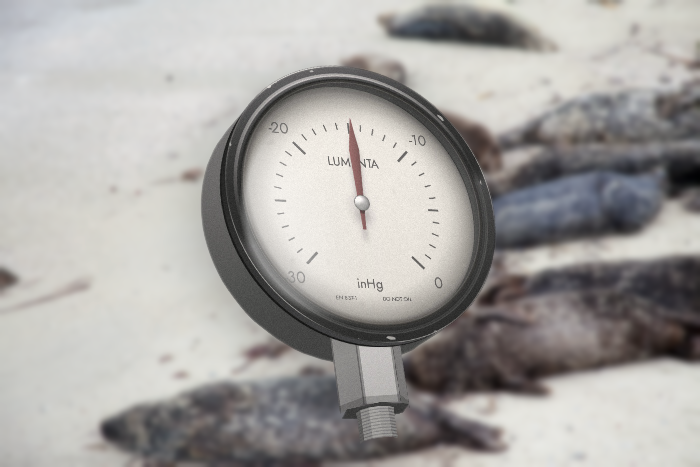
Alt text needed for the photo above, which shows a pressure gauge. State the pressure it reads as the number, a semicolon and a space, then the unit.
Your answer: -15; inHg
